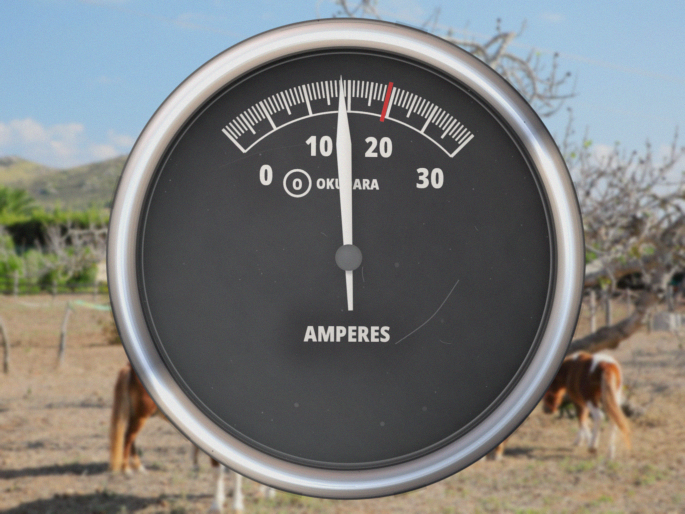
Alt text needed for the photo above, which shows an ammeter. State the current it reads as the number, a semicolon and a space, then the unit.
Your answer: 14; A
